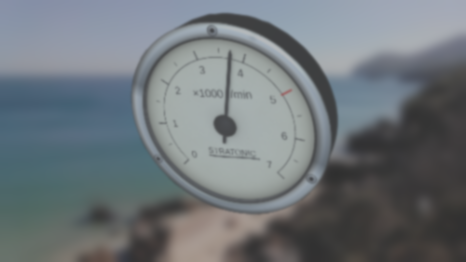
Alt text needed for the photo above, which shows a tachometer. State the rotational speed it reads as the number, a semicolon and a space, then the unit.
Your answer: 3750; rpm
